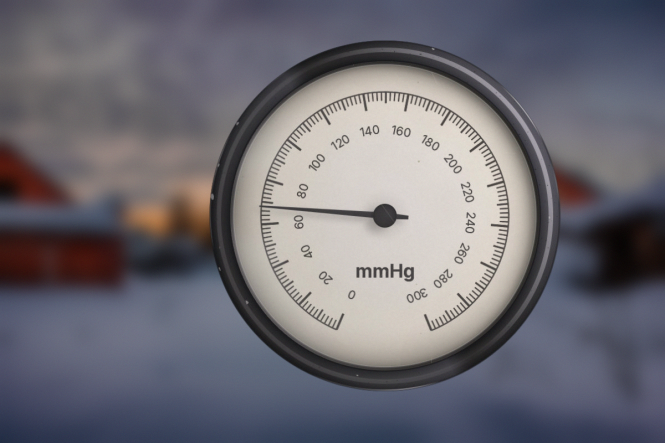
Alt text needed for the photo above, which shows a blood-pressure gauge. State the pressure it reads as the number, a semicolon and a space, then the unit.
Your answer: 68; mmHg
